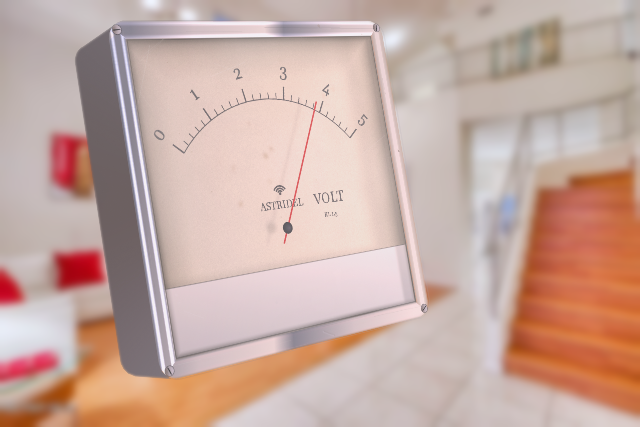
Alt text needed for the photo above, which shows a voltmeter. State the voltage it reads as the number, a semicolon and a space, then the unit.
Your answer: 3.8; V
